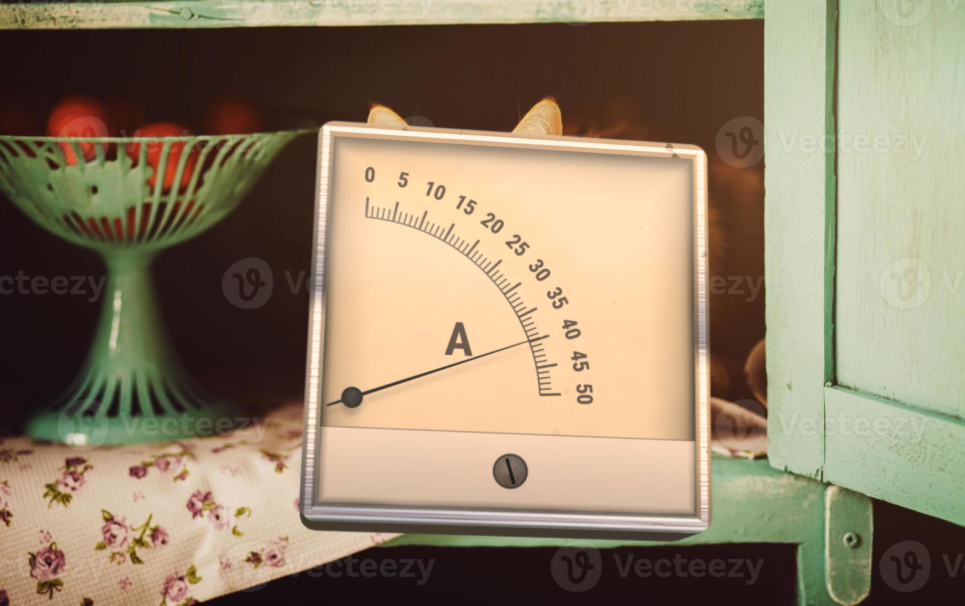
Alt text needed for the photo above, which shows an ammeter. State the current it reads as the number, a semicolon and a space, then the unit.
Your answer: 40; A
